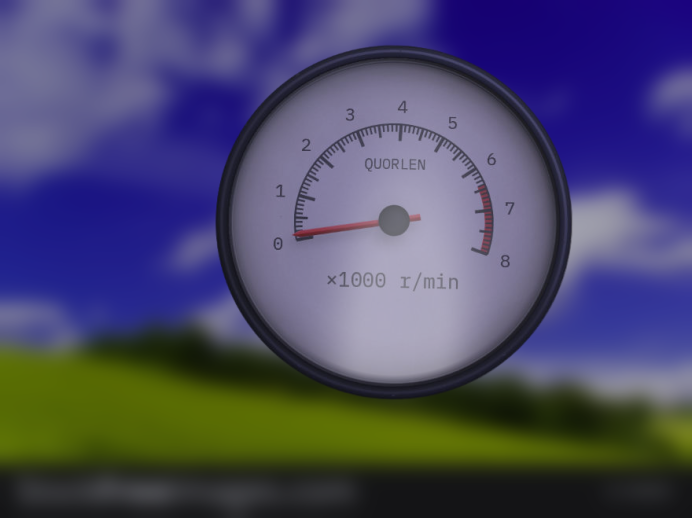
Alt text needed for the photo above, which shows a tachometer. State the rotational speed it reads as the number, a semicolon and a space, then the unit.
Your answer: 100; rpm
